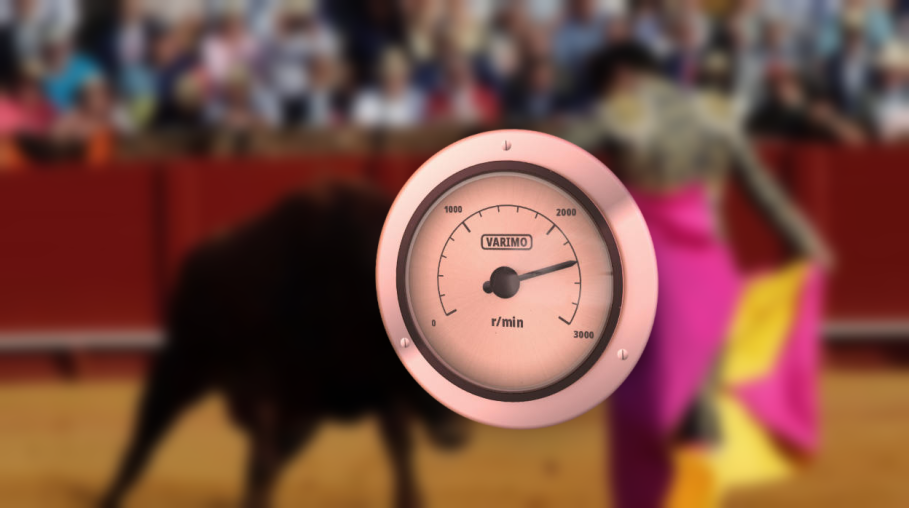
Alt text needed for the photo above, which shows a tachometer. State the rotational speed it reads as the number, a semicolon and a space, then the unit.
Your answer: 2400; rpm
